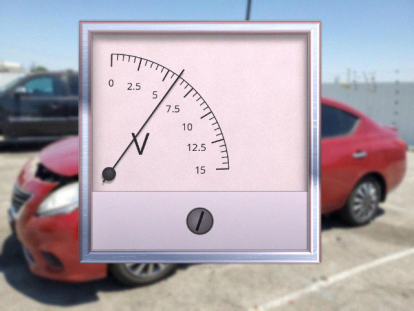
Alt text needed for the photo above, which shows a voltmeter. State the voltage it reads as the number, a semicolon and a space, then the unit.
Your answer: 6; V
